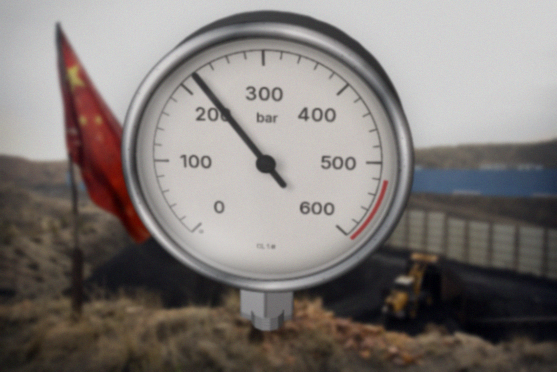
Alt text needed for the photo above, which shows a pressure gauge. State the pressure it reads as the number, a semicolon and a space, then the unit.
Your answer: 220; bar
